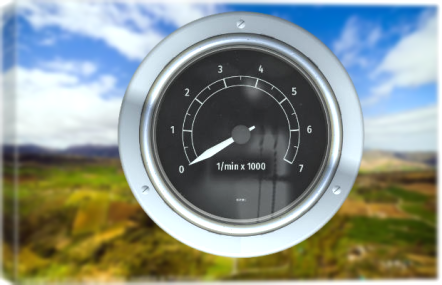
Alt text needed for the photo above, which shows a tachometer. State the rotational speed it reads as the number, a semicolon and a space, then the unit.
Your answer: 0; rpm
